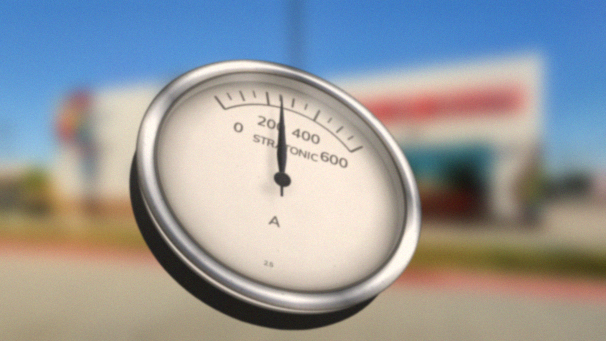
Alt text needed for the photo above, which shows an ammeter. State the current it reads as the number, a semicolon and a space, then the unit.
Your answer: 250; A
